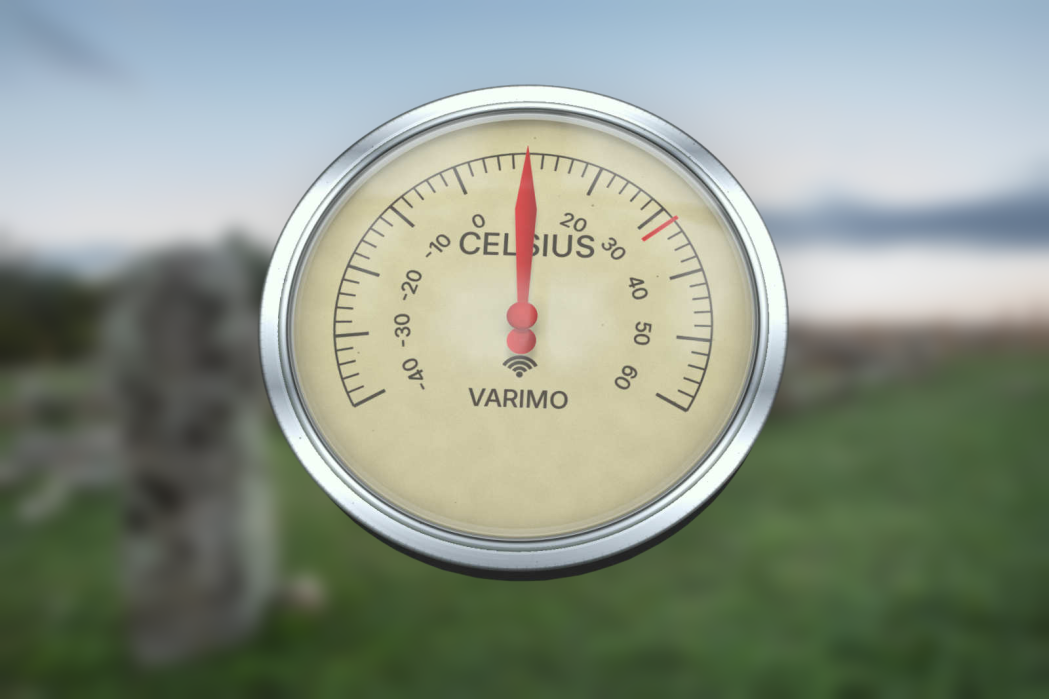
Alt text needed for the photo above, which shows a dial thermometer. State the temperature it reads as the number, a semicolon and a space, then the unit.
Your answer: 10; °C
